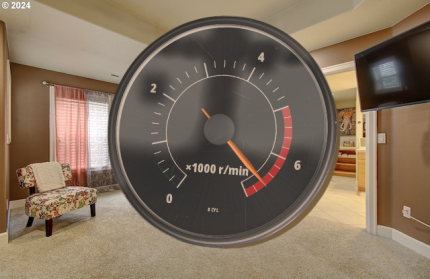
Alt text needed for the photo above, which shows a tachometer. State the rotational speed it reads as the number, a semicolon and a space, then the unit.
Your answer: 6600; rpm
